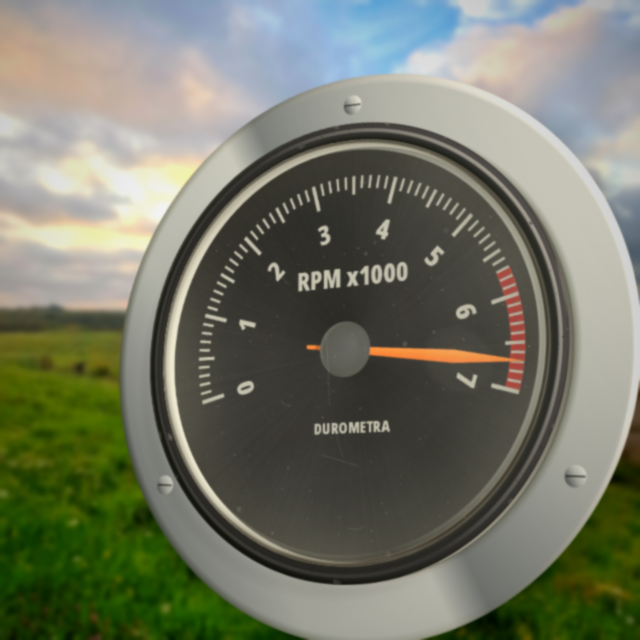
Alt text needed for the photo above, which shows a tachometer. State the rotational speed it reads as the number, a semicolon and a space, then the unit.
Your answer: 6700; rpm
